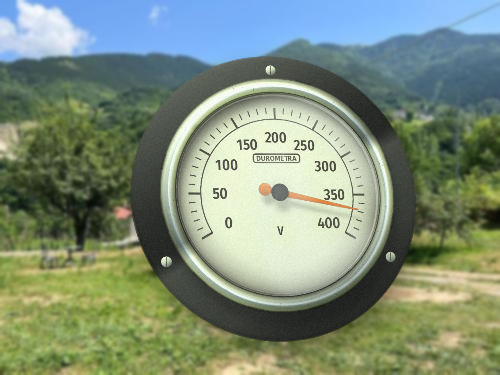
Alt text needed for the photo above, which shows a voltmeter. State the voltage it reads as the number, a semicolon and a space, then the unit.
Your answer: 370; V
